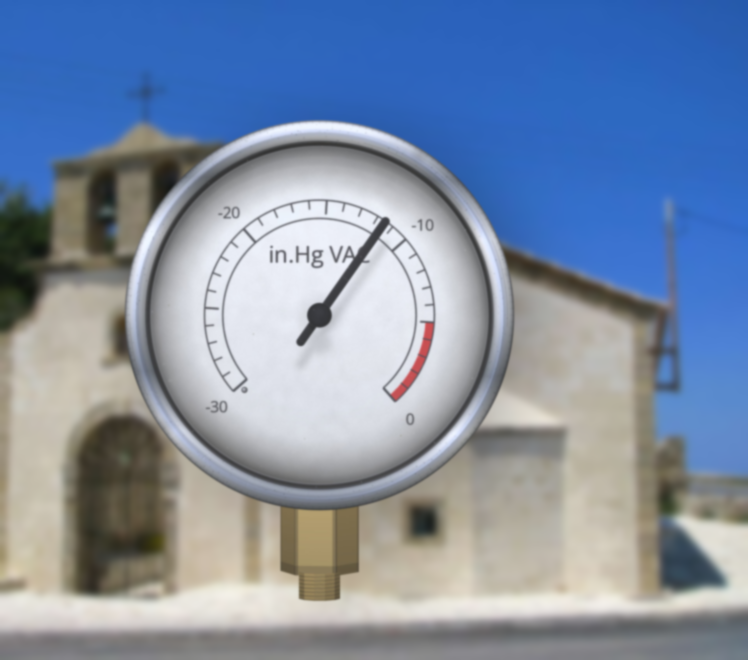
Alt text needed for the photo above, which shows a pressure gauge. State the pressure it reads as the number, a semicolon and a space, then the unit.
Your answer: -11.5; inHg
